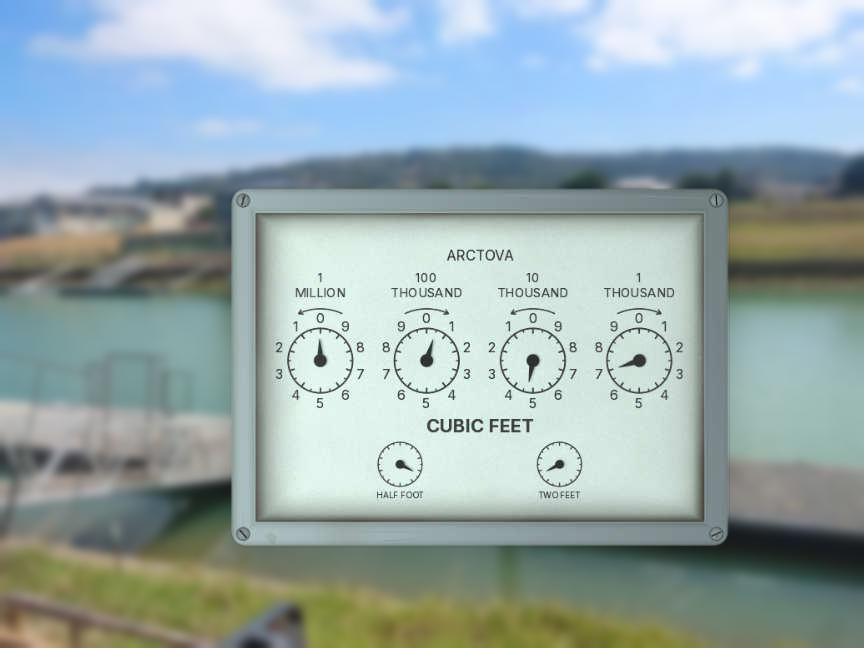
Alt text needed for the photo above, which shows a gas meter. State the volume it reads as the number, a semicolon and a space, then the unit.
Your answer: 4700; ft³
